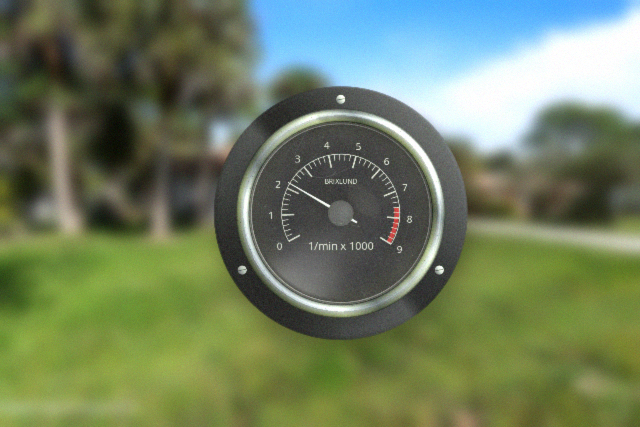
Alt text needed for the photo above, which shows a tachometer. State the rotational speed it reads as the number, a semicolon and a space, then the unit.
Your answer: 2200; rpm
